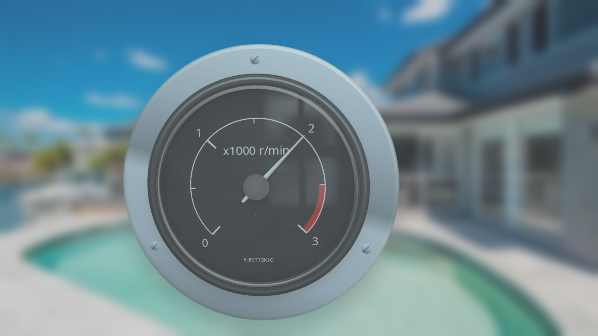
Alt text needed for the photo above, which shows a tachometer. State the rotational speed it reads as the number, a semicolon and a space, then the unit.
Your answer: 2000; rpm
